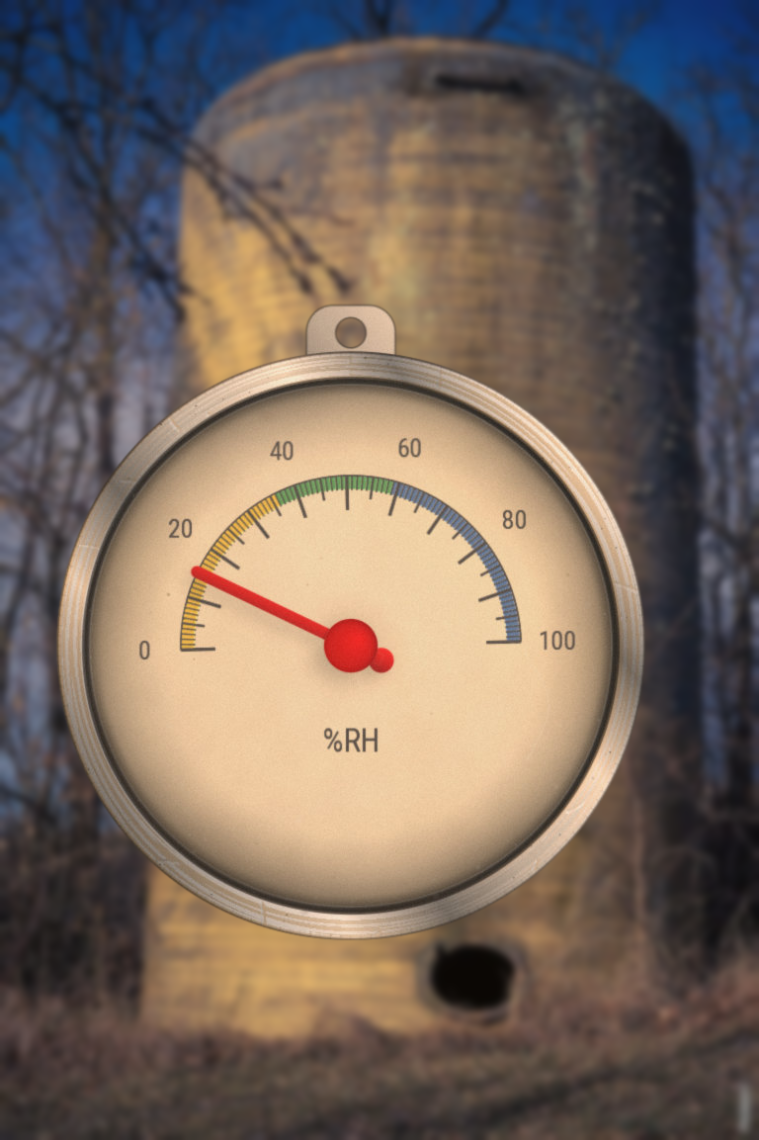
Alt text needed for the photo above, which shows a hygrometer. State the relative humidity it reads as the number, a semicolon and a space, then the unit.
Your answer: 15; %
